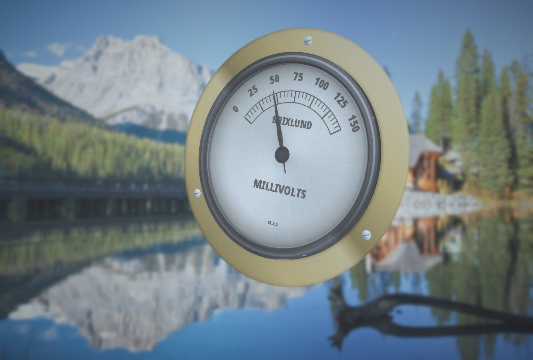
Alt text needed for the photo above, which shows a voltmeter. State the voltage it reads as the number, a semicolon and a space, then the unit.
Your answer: 50; mV
